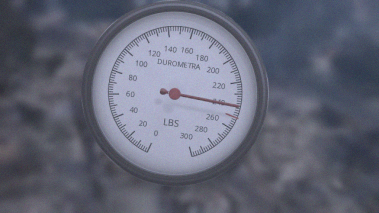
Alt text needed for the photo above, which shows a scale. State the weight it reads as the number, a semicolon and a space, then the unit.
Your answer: 240; lb
